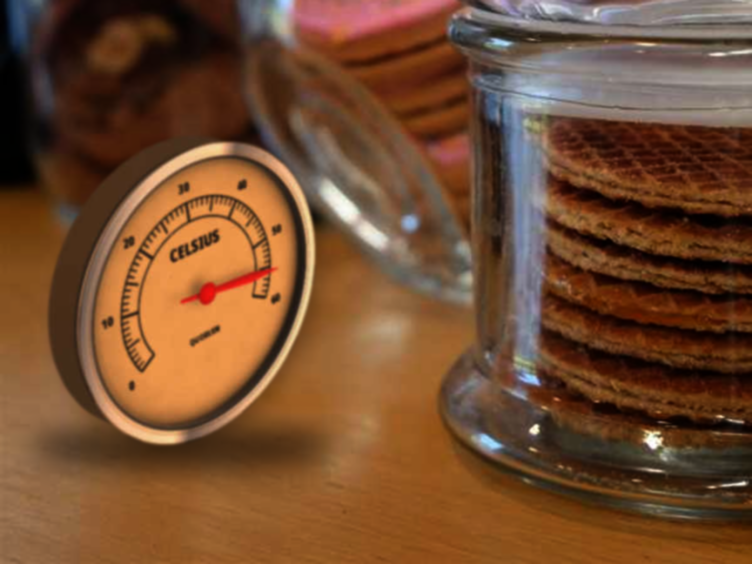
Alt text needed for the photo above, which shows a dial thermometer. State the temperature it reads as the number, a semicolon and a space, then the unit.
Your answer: 55; °C
